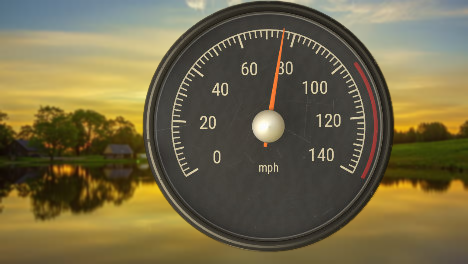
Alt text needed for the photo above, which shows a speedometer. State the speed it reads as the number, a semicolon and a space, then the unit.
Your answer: 76; mph
